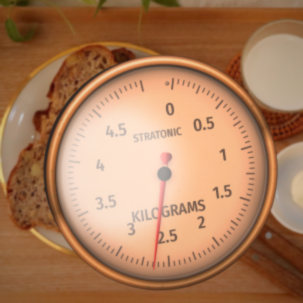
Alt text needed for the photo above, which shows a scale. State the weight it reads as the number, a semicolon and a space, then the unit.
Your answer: 2.65; kg
